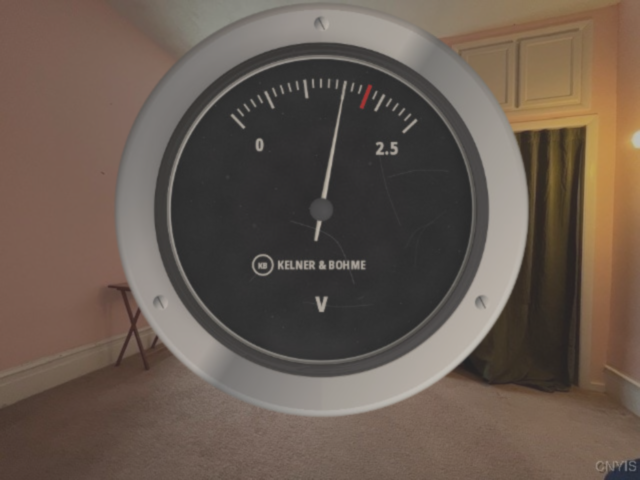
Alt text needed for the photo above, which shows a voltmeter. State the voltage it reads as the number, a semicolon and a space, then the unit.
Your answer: 1.5; V
